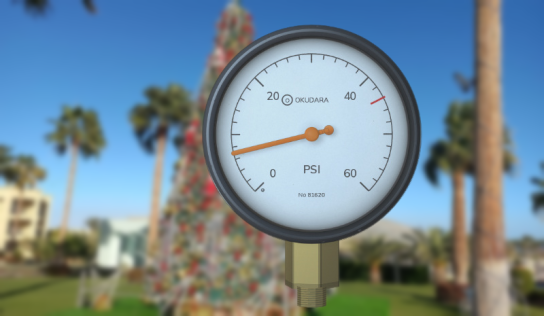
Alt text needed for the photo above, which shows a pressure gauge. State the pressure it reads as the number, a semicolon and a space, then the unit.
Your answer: 7; psi
